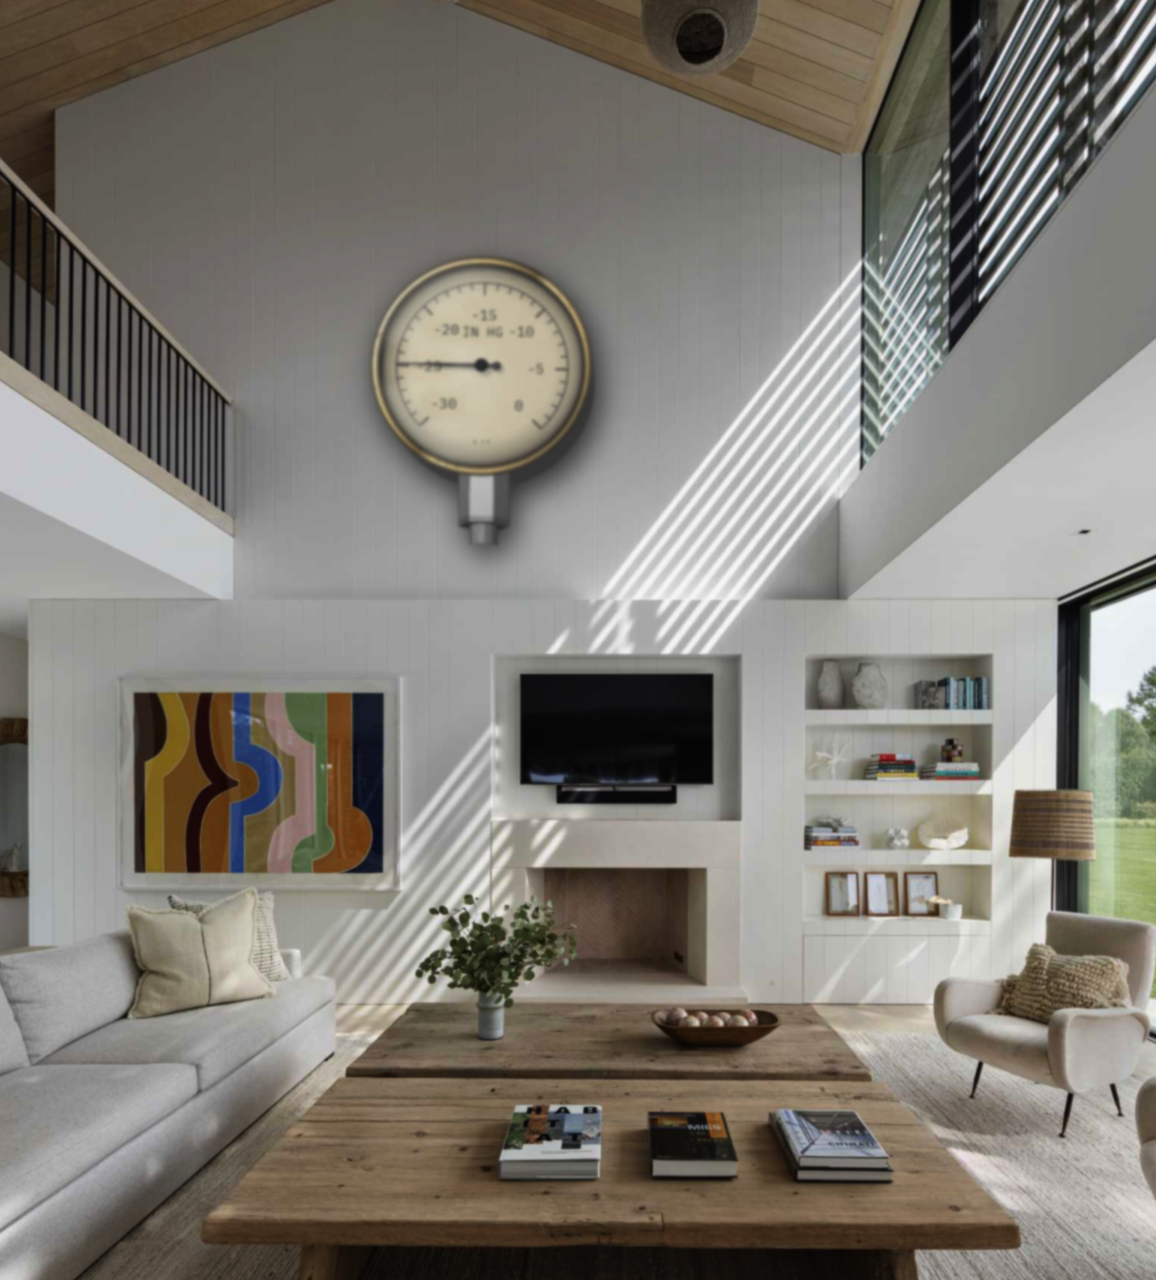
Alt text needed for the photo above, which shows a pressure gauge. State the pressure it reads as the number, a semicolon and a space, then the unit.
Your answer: -25; inHg
